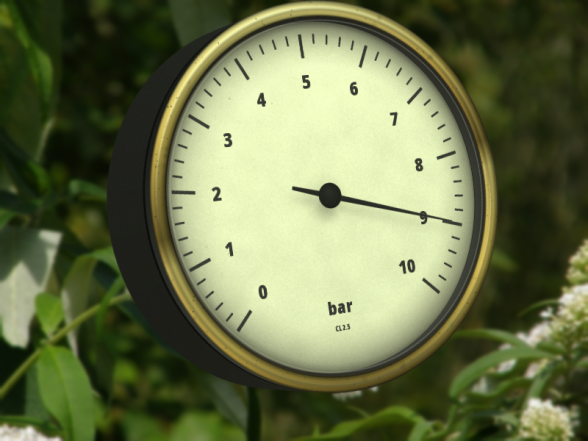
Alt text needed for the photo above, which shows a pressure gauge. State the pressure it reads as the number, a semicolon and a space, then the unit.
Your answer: 9; bar
